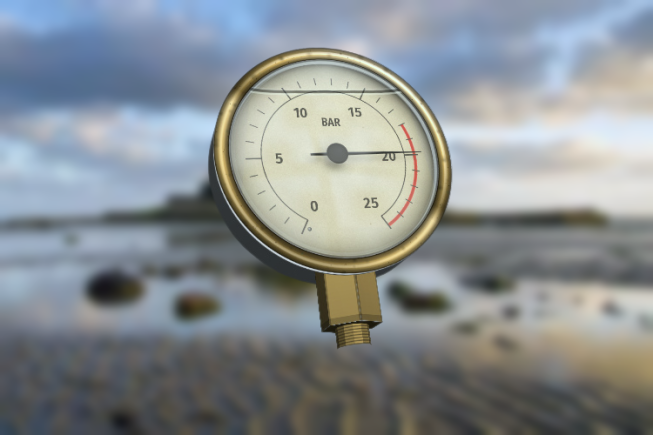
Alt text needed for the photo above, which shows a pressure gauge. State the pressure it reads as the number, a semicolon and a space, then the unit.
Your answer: 20; bar
